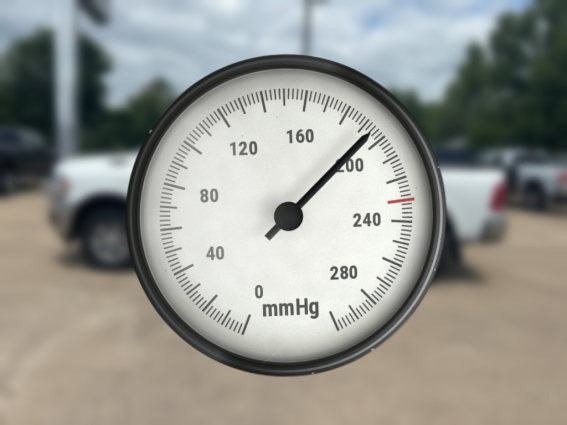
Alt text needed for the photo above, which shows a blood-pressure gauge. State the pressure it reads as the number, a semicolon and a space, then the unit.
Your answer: 194; mmHg
